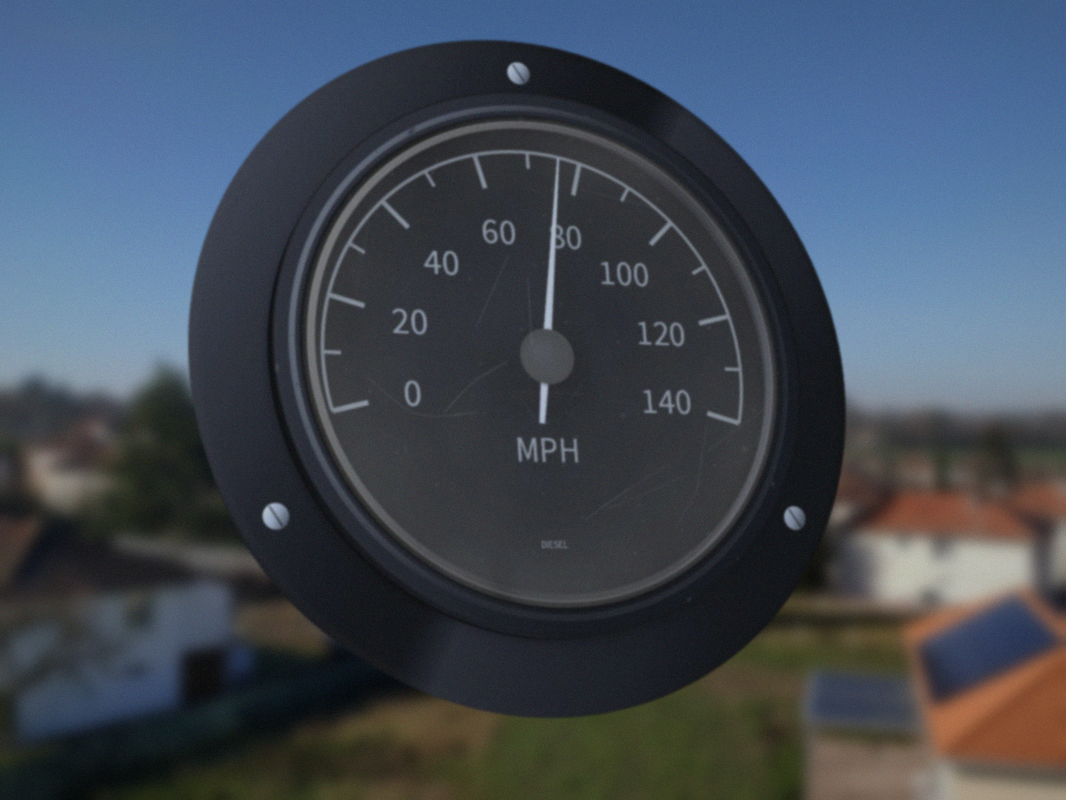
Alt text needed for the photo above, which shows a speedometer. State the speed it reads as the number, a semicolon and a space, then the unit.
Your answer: 75; mph
